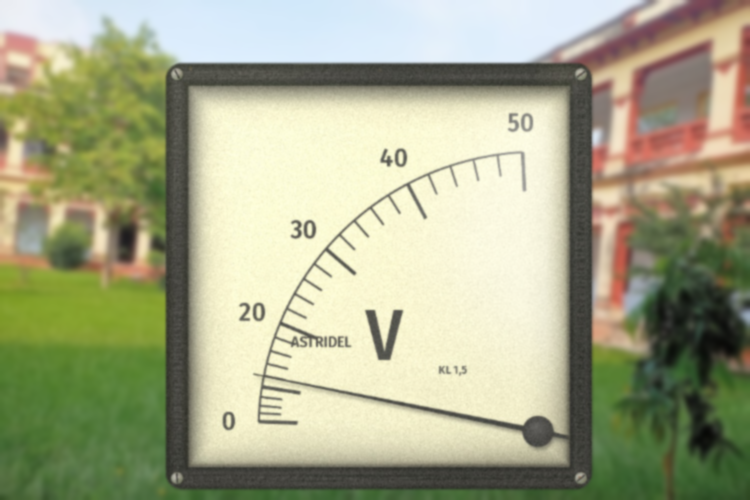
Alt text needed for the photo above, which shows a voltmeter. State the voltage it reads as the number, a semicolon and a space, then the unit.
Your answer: 12; V
